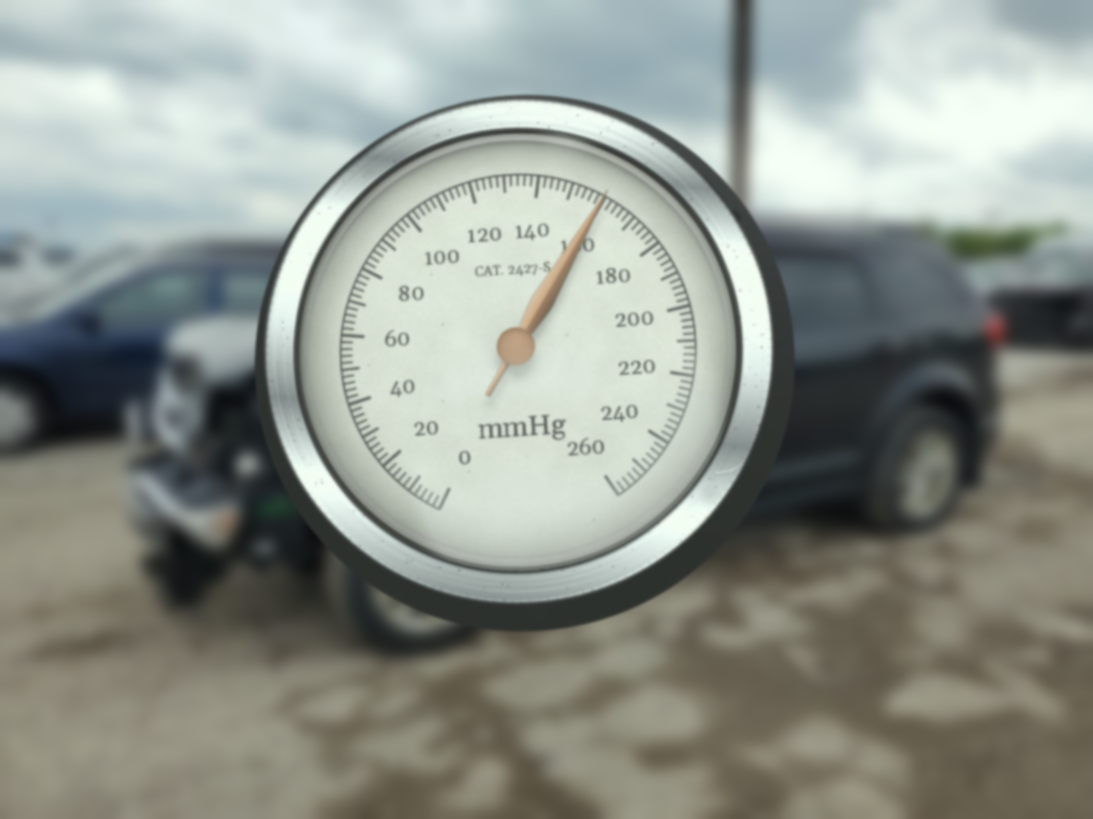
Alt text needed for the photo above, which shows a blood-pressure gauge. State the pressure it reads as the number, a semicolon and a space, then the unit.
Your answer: 160; mmHg
